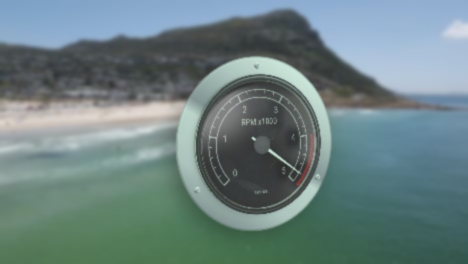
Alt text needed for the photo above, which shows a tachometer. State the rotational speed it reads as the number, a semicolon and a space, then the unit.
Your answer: 4800; rpm
